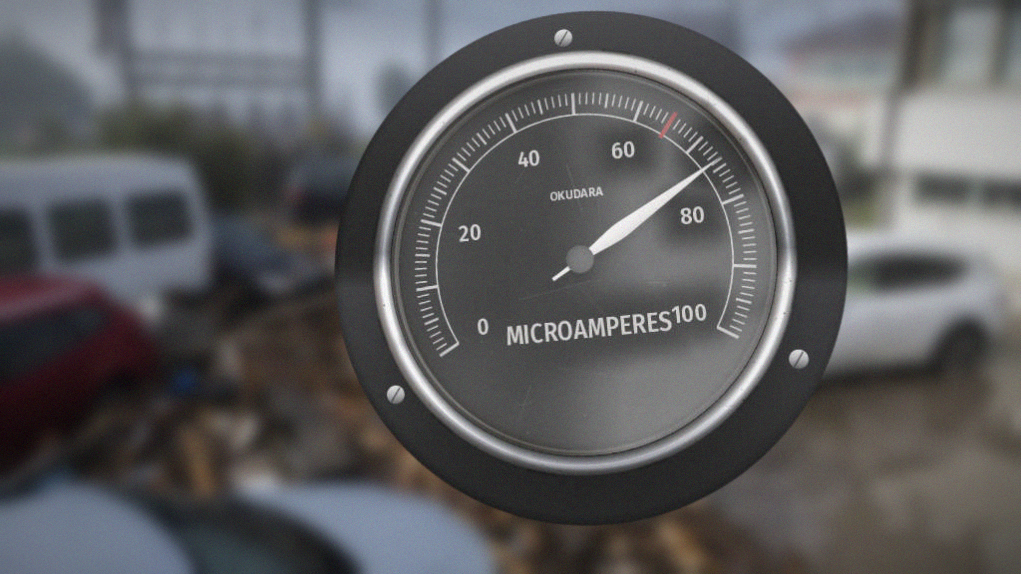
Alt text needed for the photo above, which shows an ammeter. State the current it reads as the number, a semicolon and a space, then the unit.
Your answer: 74; µA
